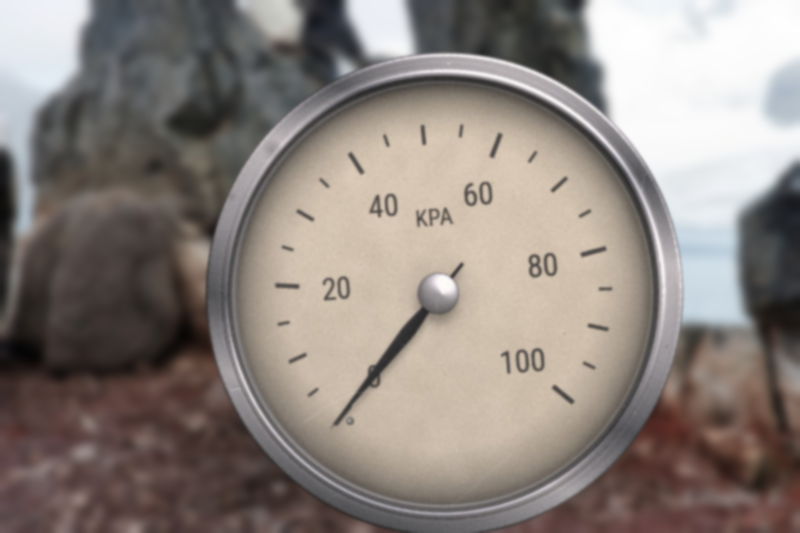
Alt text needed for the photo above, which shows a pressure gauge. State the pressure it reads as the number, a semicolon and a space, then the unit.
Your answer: 0; kPa
